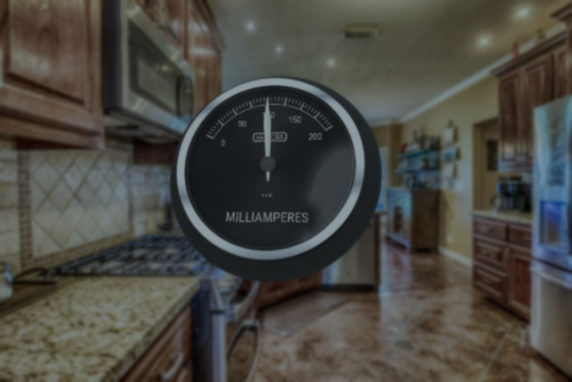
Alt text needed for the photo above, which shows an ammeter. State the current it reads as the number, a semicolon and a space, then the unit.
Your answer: 100; mA
